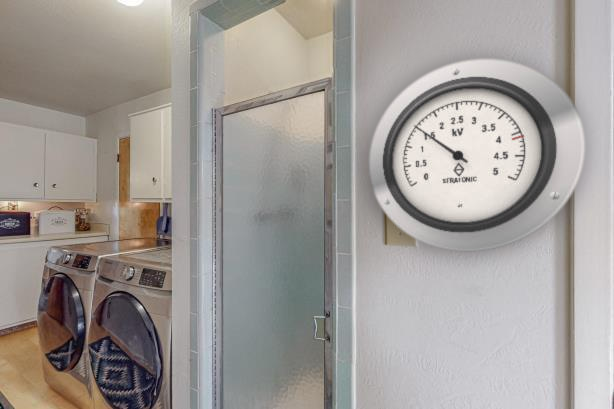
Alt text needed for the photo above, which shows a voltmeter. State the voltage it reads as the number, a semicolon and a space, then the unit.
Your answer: 1.5; kV
